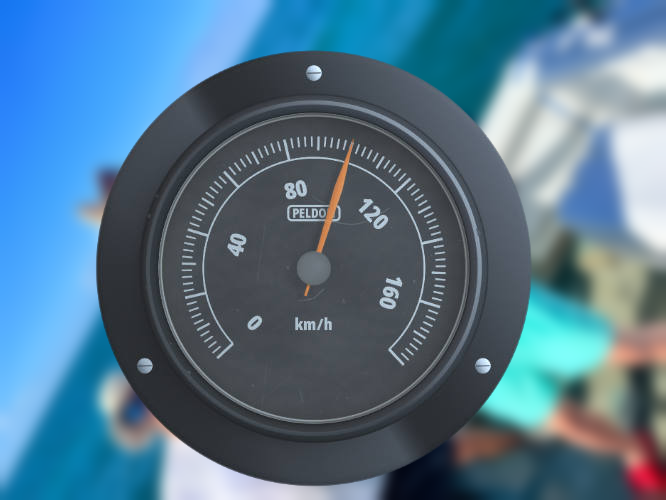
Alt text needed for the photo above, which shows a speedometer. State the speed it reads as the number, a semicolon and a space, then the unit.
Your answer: 100; km/h
